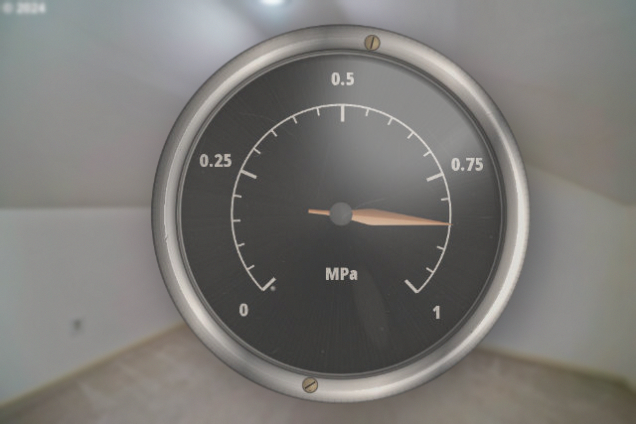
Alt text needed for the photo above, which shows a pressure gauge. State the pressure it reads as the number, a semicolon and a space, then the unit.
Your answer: 0.85; MPa
